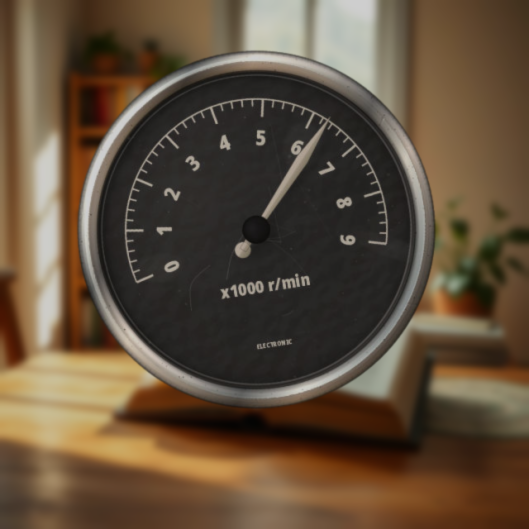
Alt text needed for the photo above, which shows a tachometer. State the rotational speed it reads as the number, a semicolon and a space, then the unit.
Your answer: 6300; rpm
